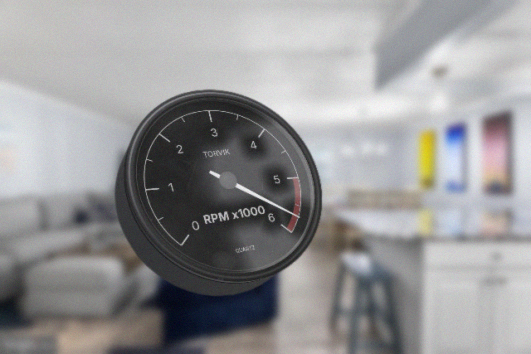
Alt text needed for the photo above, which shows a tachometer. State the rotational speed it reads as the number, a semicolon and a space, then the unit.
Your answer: 5750; rpm
